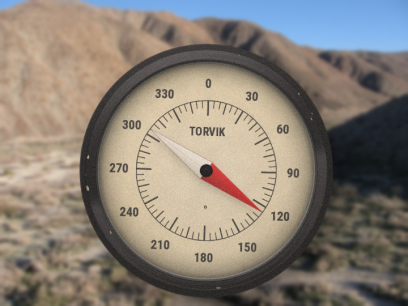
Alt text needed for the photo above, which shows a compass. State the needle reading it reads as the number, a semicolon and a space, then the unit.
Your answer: 125; °
